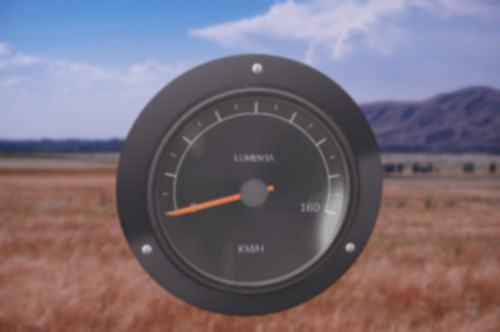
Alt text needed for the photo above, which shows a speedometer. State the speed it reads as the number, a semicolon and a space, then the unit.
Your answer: 0; km/h
